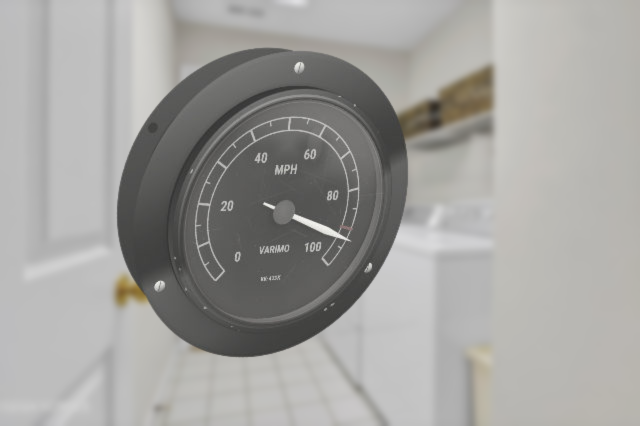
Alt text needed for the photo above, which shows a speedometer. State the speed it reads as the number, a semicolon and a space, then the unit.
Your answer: 92.5; mph
